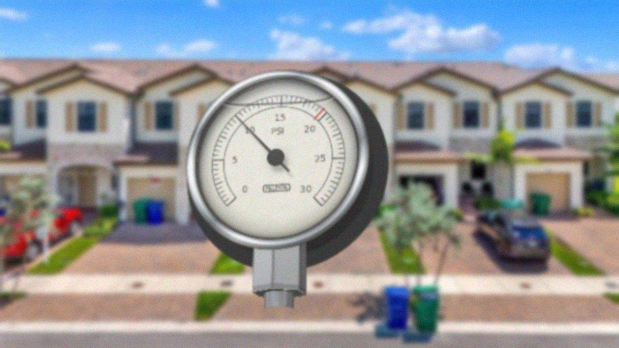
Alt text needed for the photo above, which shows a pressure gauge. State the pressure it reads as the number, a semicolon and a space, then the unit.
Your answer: 10; psi
